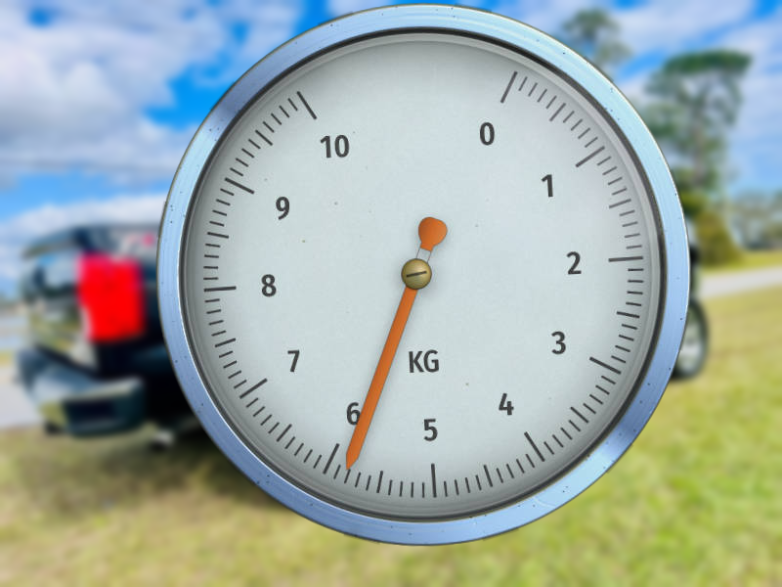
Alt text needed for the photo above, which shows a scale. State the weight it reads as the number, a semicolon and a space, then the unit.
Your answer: 5.8; kg
